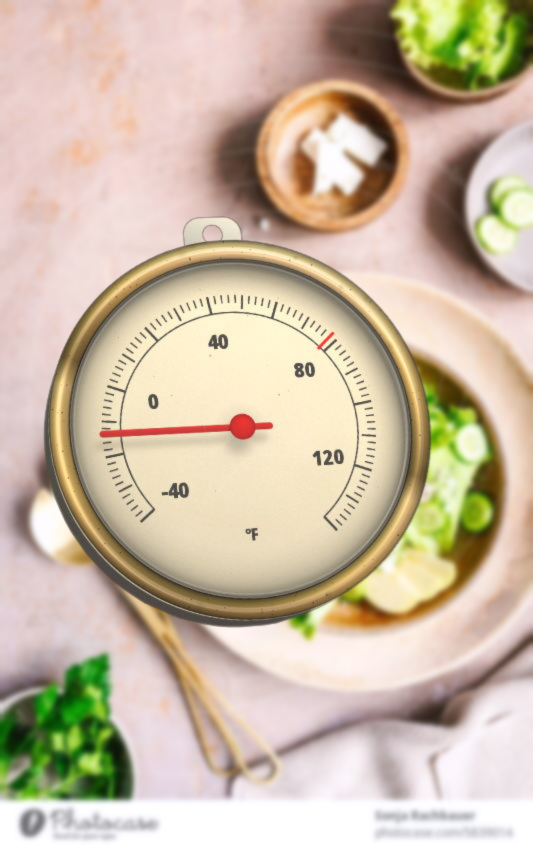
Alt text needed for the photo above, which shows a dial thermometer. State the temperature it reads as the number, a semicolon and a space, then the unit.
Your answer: -14; °F
